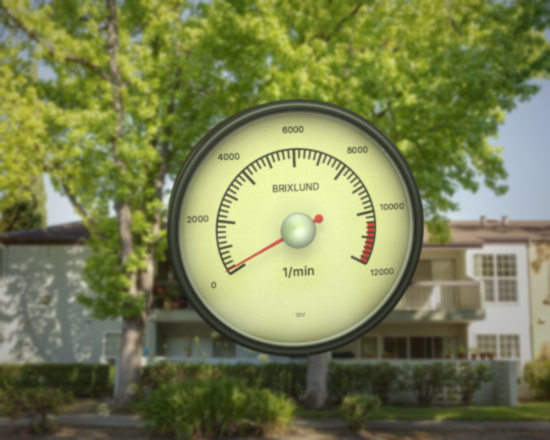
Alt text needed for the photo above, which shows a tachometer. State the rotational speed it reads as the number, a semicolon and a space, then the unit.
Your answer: 200; rpm
